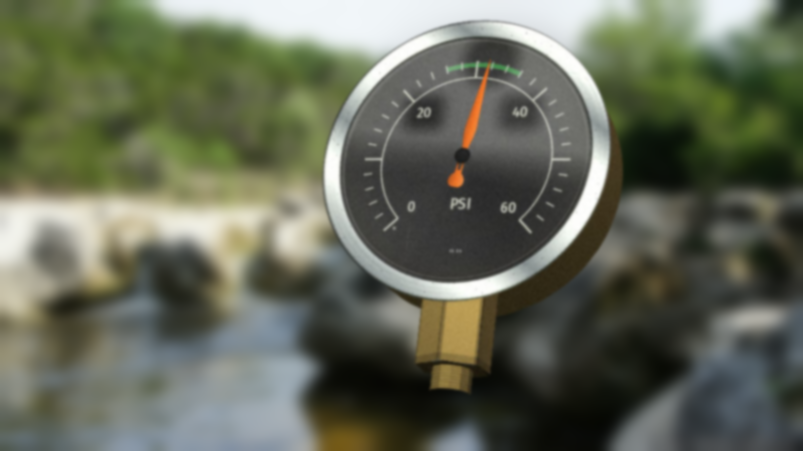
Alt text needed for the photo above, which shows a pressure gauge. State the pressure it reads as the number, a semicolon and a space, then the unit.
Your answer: 32; psi
